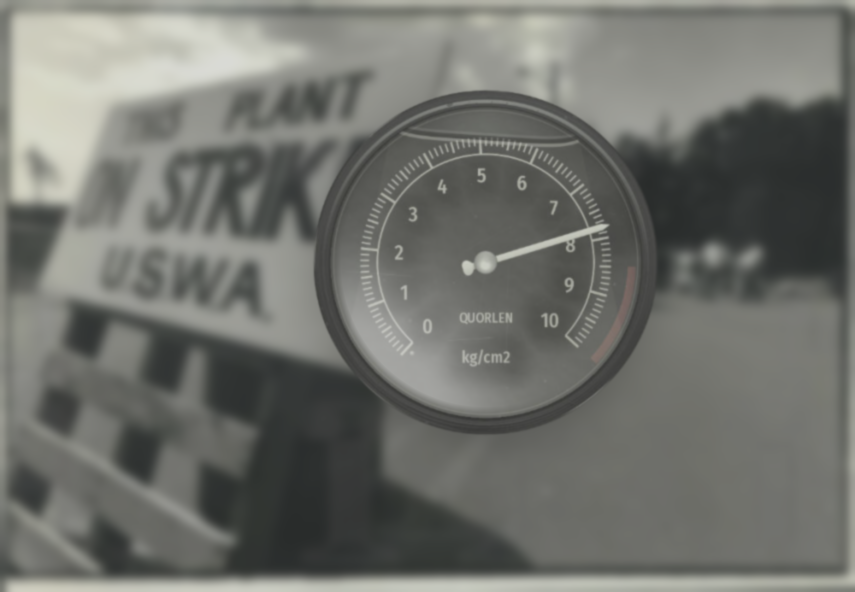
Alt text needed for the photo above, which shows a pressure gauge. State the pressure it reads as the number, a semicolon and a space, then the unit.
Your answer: 7.8; kg/cm²
